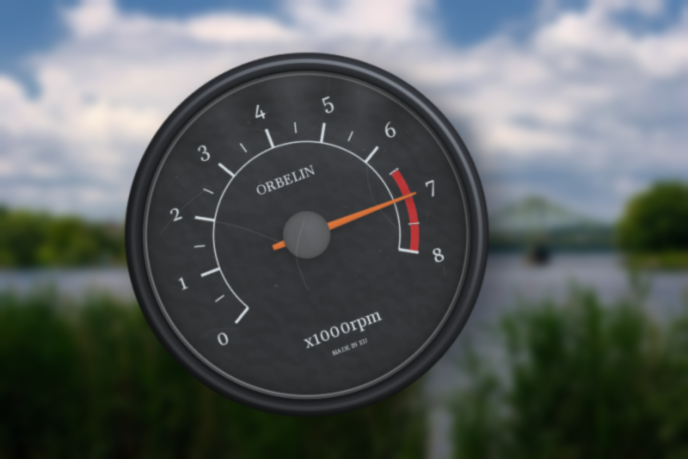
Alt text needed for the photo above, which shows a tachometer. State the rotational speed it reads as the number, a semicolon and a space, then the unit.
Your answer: 7000; rpm
